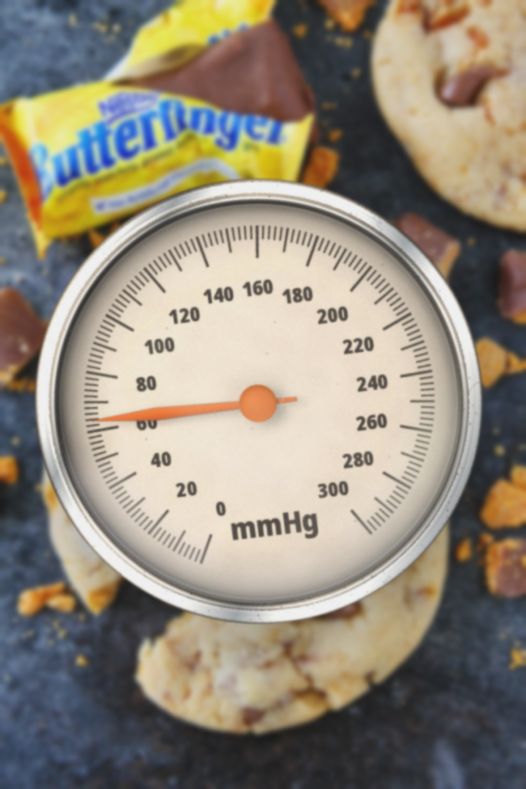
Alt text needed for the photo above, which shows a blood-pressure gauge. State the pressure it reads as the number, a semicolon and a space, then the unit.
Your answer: 64; mmHg
